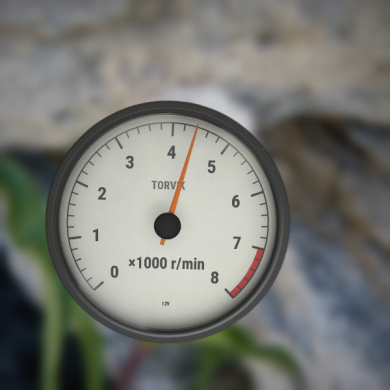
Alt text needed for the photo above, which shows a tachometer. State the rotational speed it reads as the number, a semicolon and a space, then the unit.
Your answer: 4400; rpm
